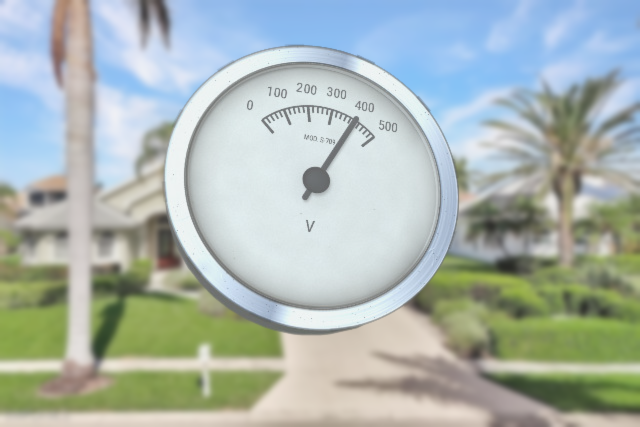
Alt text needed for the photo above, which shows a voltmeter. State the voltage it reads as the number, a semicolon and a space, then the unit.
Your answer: 400; V
